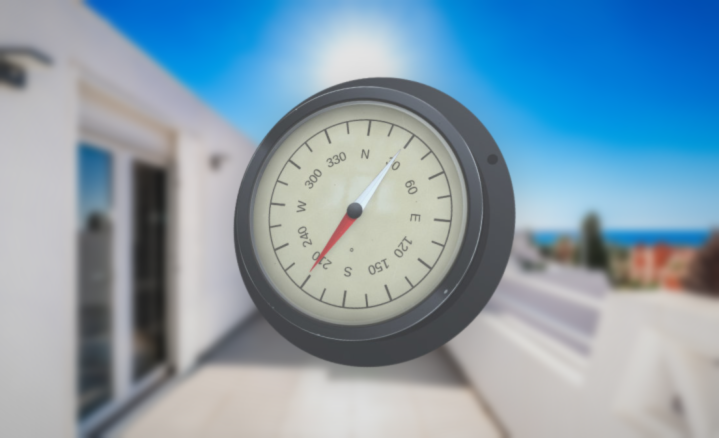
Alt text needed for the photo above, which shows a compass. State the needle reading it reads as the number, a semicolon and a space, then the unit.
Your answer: 210; °
